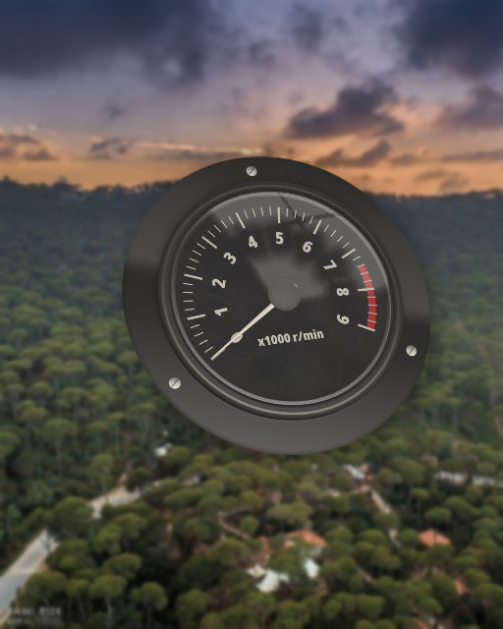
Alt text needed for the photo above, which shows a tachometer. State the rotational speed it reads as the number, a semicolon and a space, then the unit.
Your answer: 0; rpm
